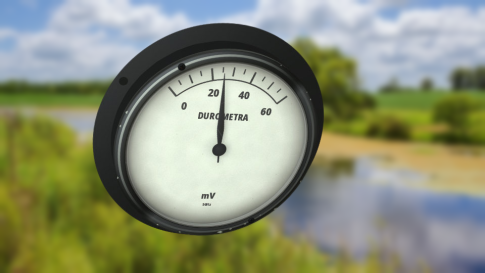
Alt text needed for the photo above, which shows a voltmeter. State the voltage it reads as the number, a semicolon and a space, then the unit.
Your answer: 25; mV
